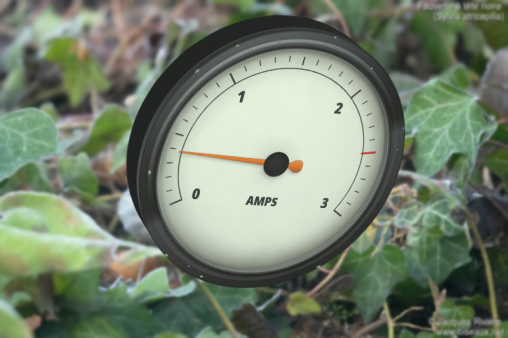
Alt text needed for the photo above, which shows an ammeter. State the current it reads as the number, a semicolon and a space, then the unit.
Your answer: 0.4; A
